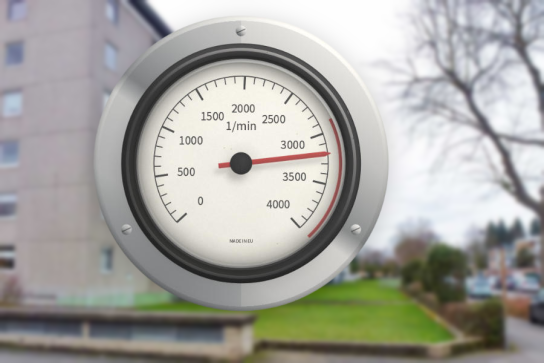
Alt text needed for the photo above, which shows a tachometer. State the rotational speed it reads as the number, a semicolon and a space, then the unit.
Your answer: 3200; rpm
